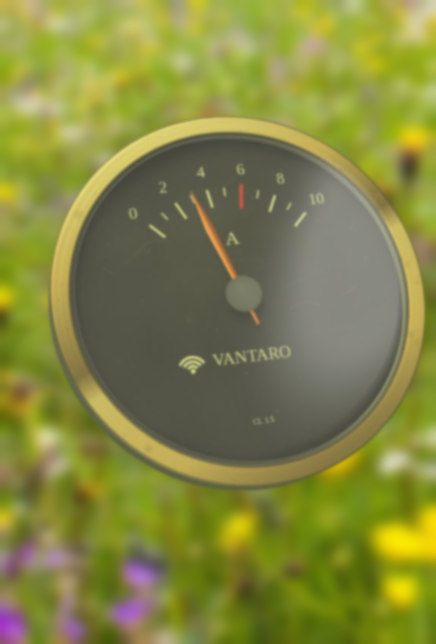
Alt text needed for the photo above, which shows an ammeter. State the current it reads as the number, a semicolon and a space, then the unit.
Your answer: 3; A
